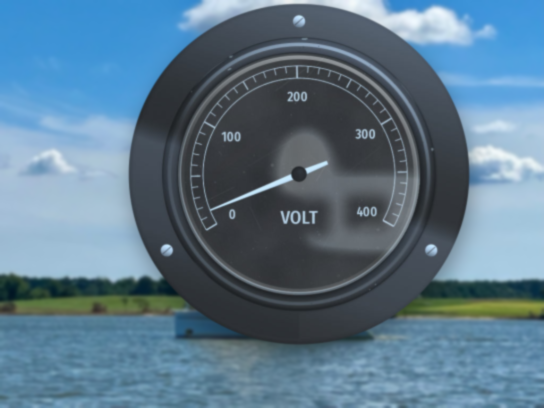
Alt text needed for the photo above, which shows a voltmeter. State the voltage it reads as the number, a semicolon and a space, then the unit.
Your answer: 15; V
